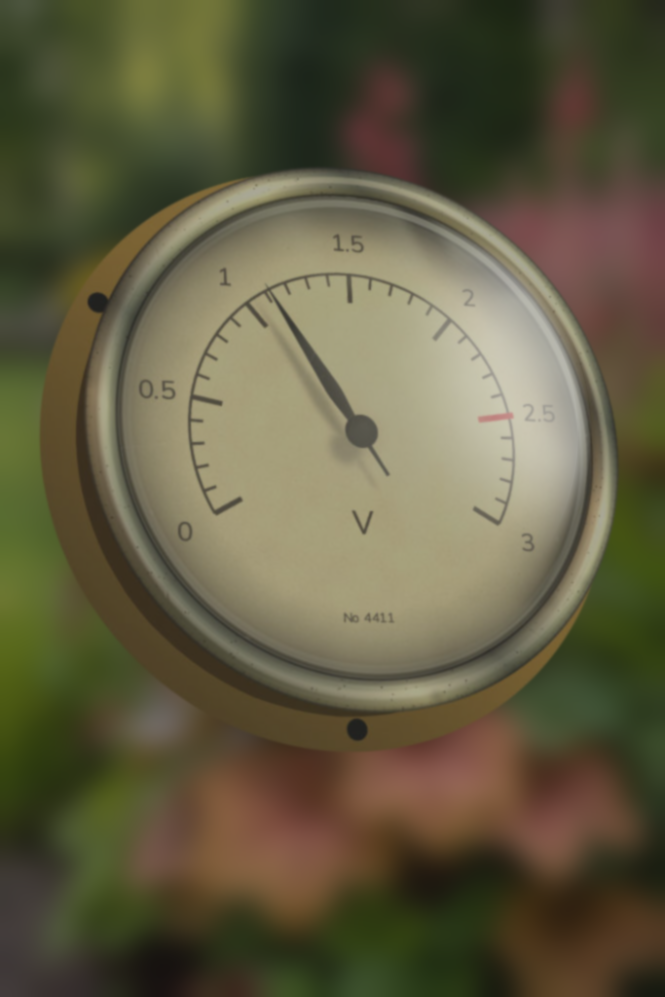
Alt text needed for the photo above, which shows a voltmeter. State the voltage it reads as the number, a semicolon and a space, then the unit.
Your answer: 1.1; V
